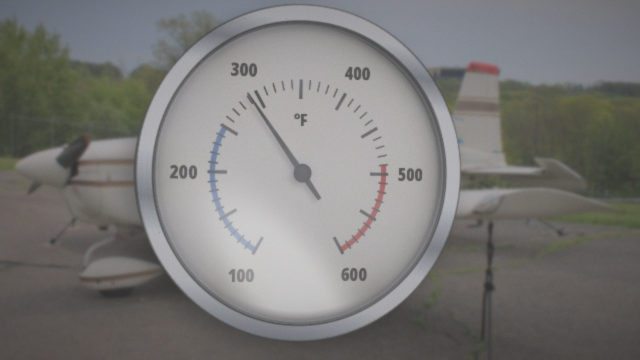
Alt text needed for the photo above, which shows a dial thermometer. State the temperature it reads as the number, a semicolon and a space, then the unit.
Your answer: 290; °F
